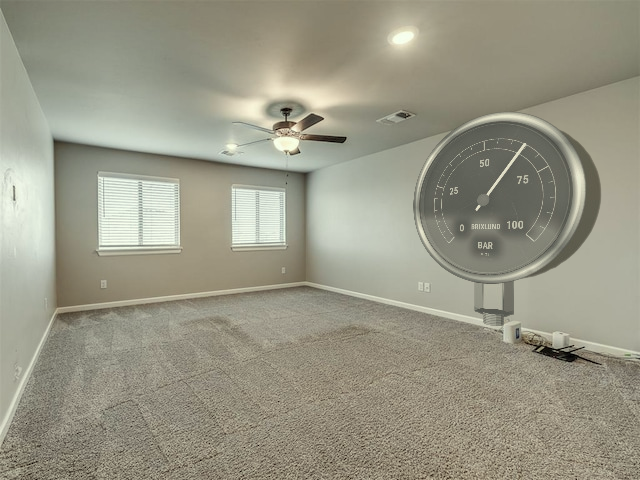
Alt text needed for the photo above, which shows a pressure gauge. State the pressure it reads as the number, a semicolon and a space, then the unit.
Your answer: 65; bar
